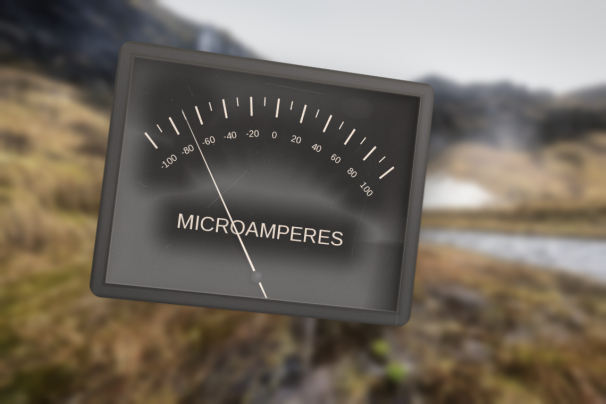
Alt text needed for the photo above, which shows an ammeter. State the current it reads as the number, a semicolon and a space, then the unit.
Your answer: -70; µA
